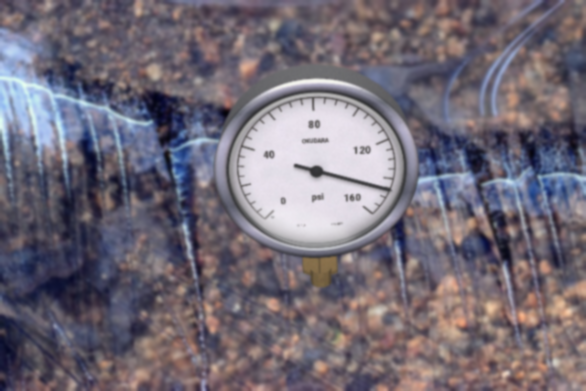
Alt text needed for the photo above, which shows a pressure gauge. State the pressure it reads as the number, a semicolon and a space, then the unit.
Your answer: 145; psi
